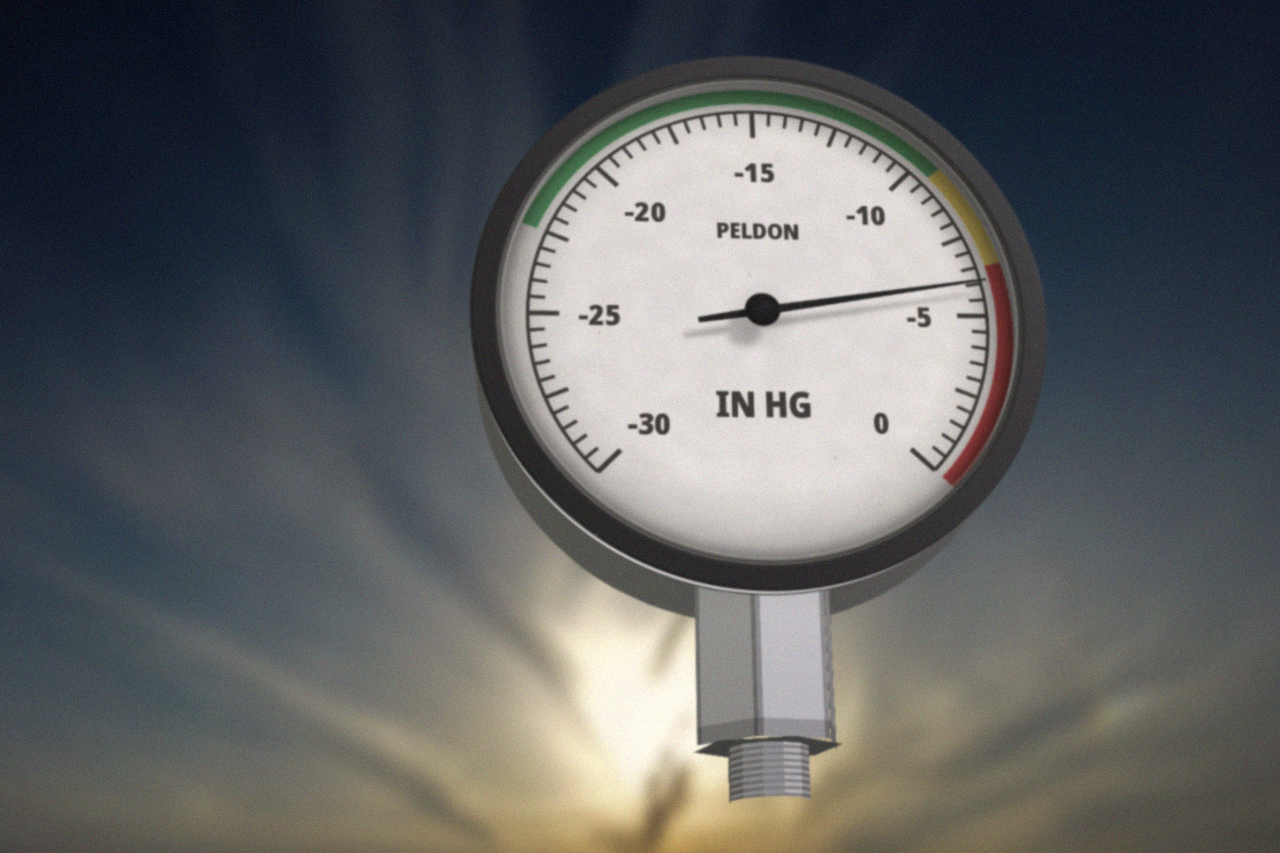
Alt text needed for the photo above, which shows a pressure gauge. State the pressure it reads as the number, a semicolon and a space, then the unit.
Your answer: -6; inHg
